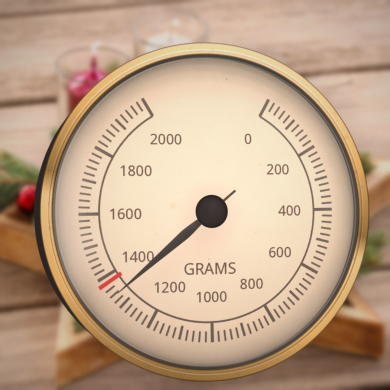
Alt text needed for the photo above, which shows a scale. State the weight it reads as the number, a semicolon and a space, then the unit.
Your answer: 1340; g
